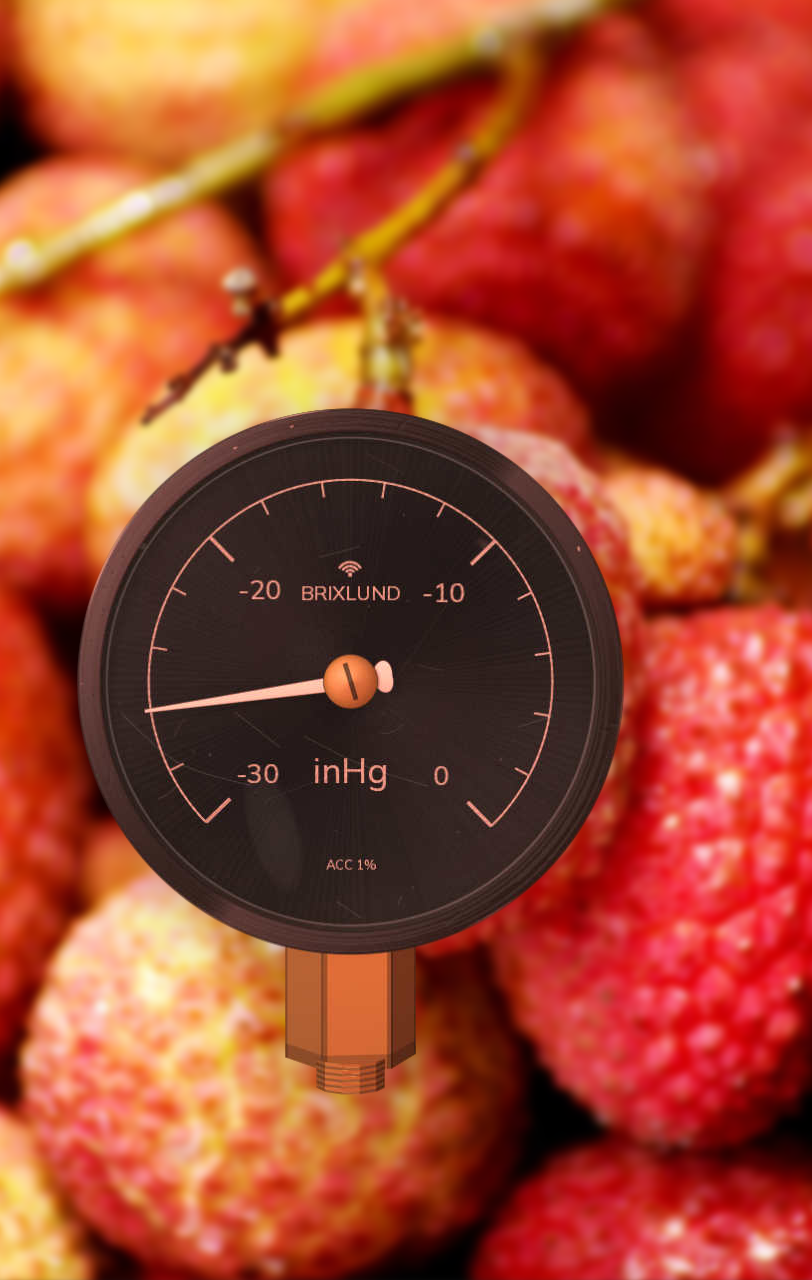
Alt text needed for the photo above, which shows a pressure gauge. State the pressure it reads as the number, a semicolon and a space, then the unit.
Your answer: -26; inHg
